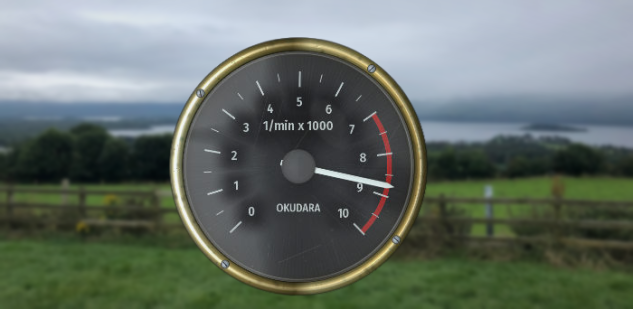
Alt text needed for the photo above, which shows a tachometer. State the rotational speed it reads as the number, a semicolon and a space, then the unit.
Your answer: 8750; rpm
